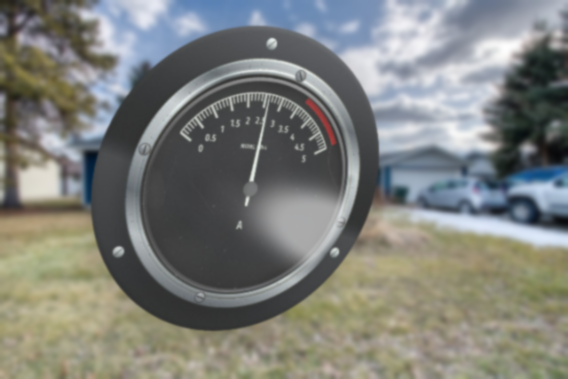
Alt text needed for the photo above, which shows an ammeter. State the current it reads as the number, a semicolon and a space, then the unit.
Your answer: 2.5; A
